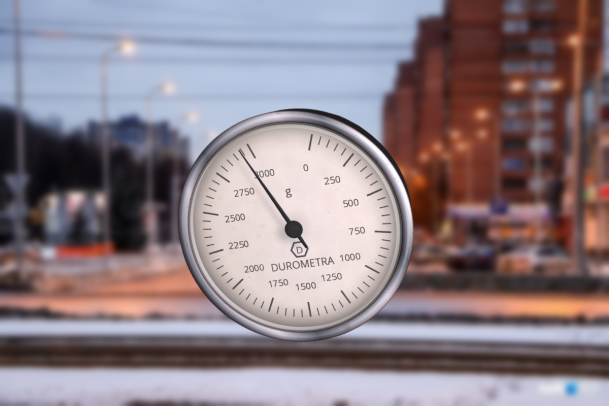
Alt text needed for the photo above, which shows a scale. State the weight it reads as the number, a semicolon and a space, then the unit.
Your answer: 2950; g
